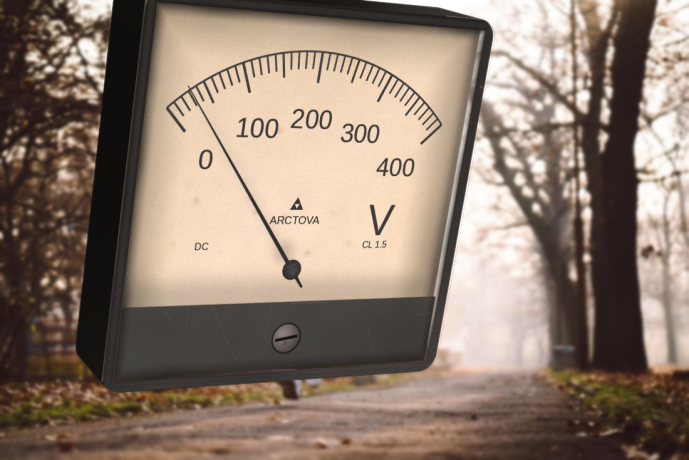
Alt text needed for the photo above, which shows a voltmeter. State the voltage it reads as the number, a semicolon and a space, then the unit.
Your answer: 30; V
